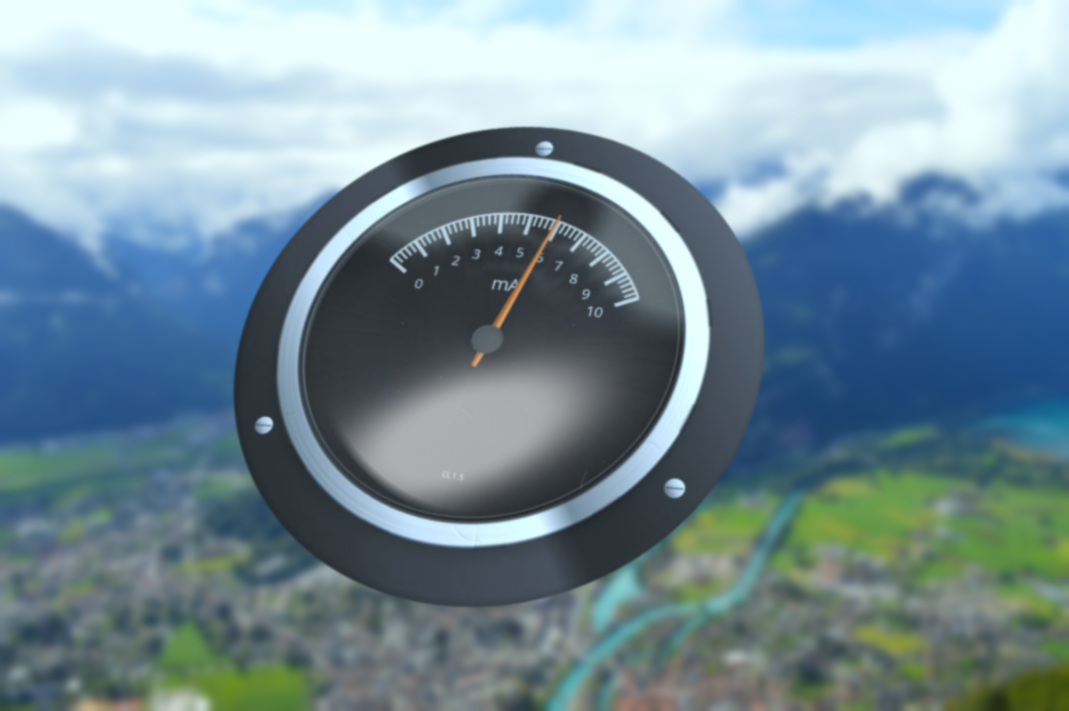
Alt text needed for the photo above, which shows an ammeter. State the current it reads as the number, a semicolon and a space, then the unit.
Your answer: 6; mA
